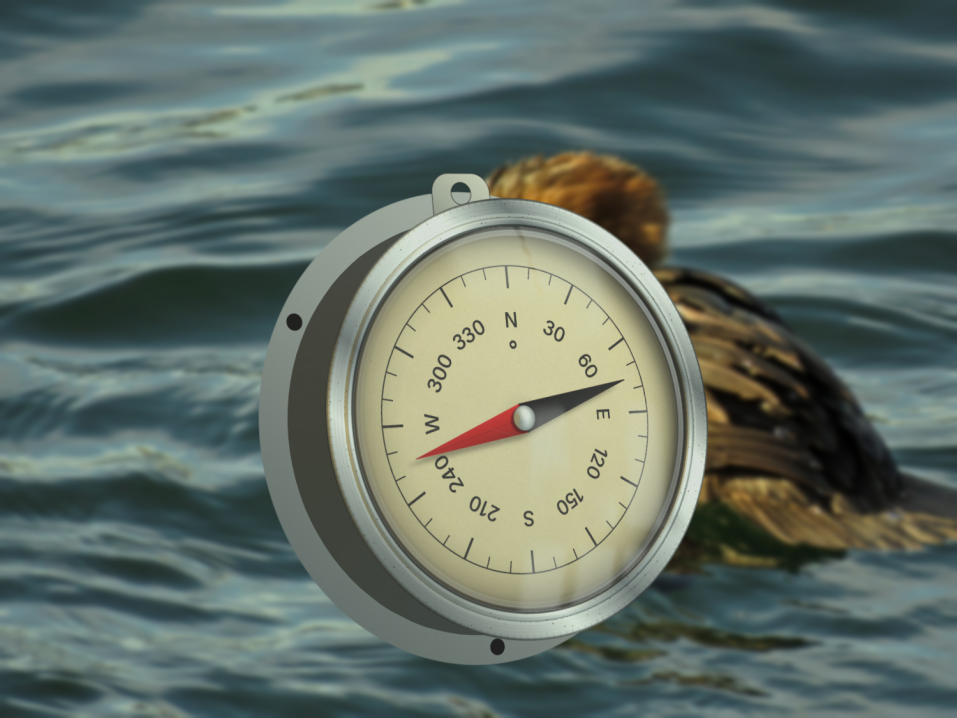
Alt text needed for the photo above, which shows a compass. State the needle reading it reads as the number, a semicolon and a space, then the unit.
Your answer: 255; °
